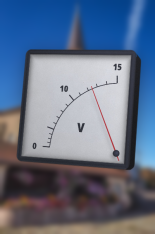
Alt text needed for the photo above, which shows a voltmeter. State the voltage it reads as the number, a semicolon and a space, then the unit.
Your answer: 12.5; V
